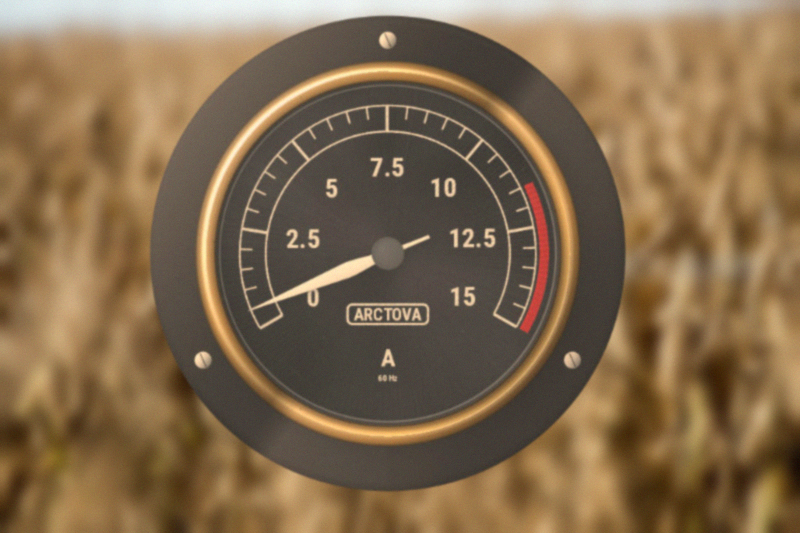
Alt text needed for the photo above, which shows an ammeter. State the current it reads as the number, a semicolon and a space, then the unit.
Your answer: 0.5; A
